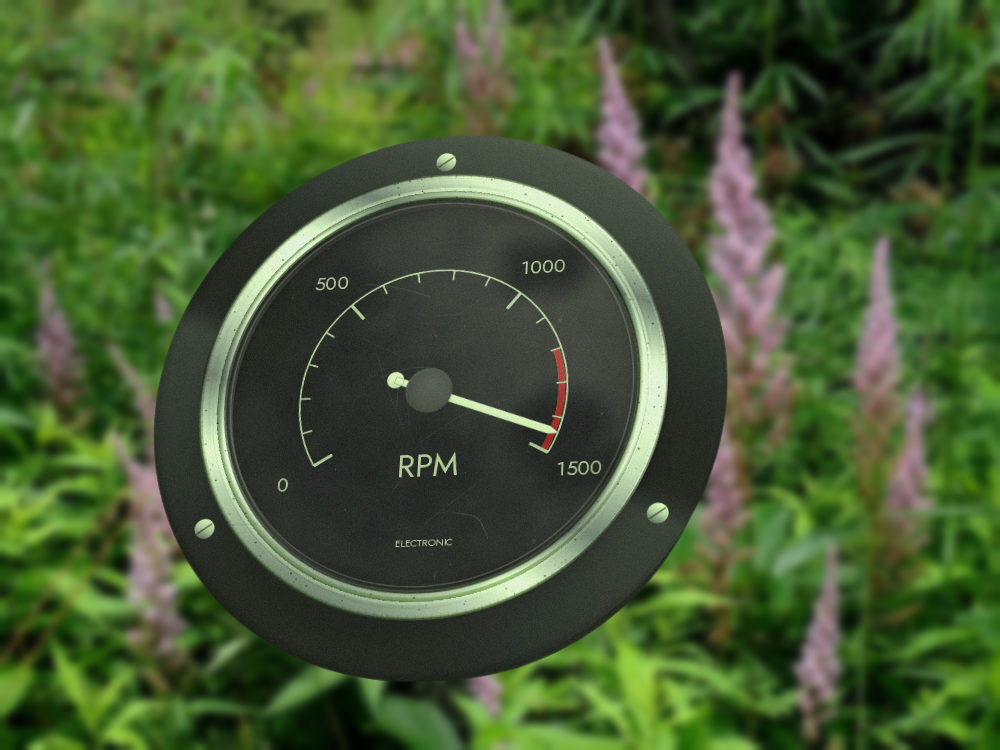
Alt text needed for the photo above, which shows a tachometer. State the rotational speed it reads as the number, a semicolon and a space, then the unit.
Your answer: 1450; rpm
